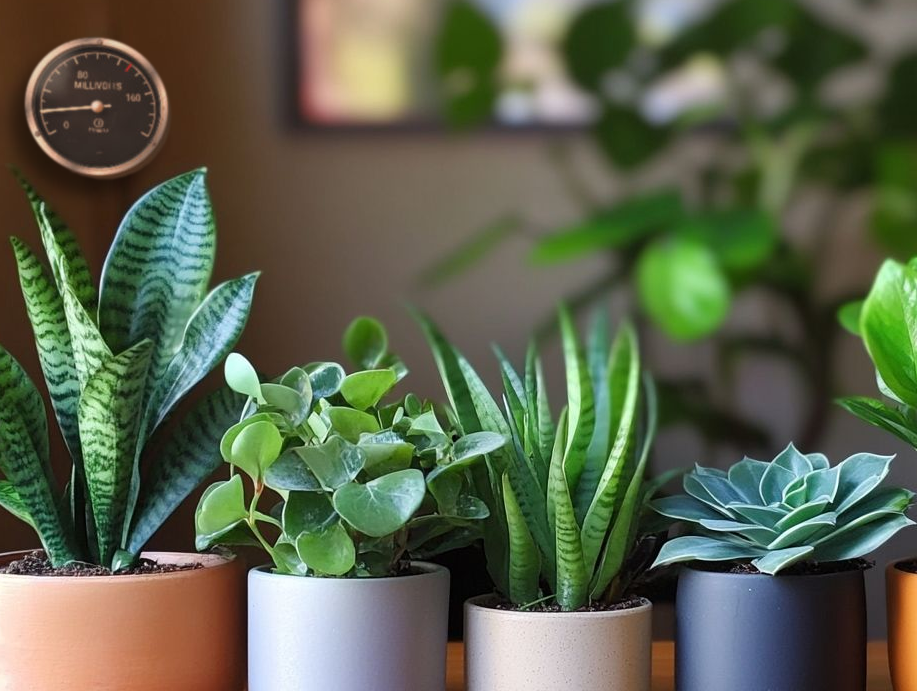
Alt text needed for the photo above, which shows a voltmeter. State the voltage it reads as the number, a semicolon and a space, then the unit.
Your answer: 20; mV
